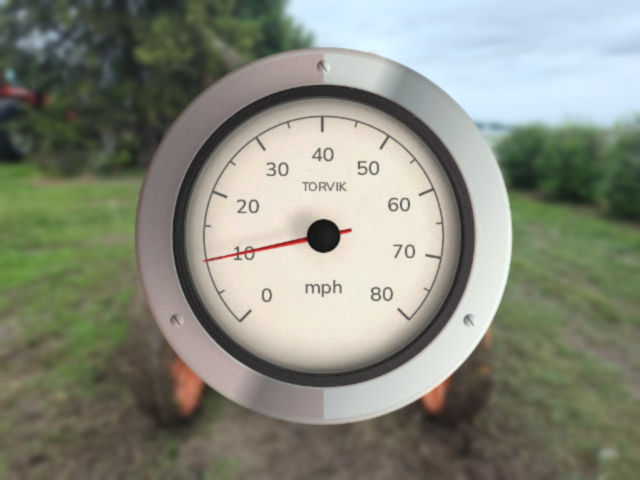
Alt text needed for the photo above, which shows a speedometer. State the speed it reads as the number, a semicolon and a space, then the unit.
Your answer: 10; mph
